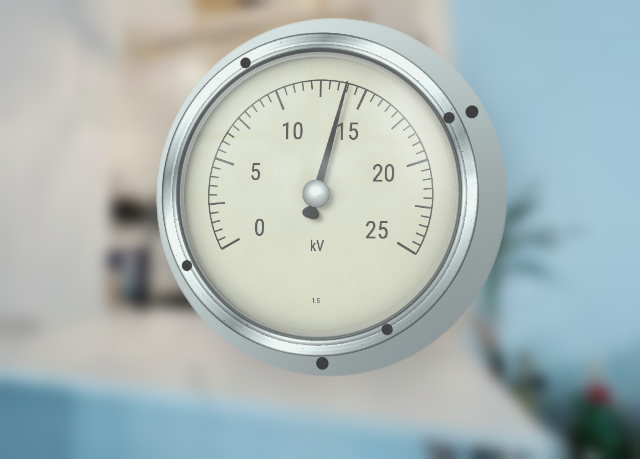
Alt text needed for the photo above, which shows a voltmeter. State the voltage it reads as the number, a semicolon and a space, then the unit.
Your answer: 14; kV
